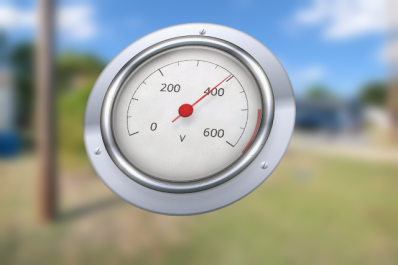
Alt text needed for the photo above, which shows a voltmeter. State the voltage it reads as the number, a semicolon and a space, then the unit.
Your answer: 400; V
